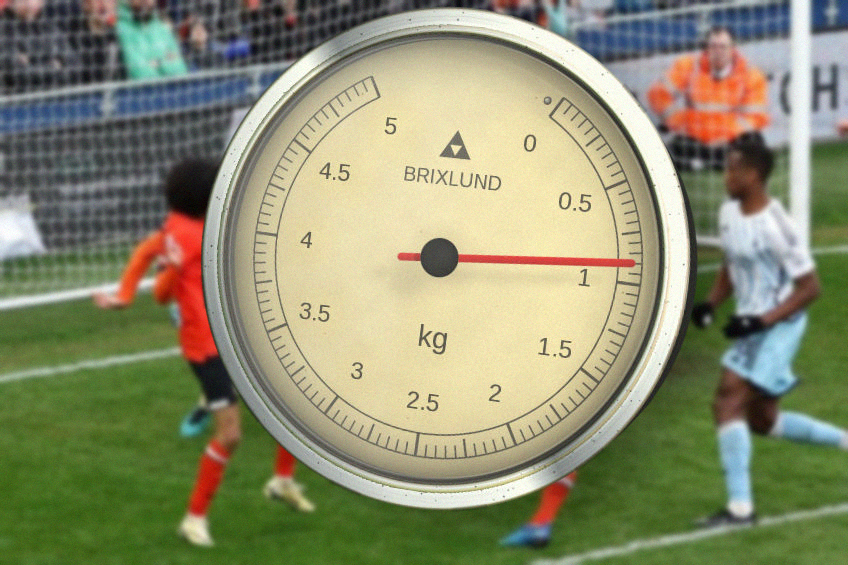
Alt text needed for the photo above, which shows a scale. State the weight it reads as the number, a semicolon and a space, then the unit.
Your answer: 0.9; kg
